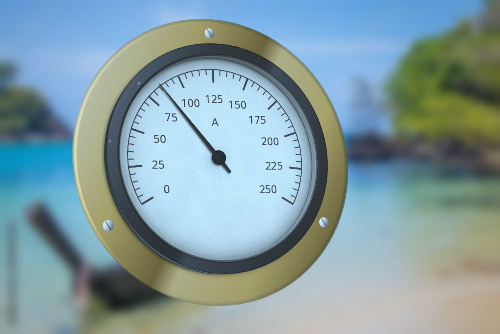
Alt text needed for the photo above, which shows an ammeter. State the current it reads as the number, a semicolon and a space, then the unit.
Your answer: 85; A
